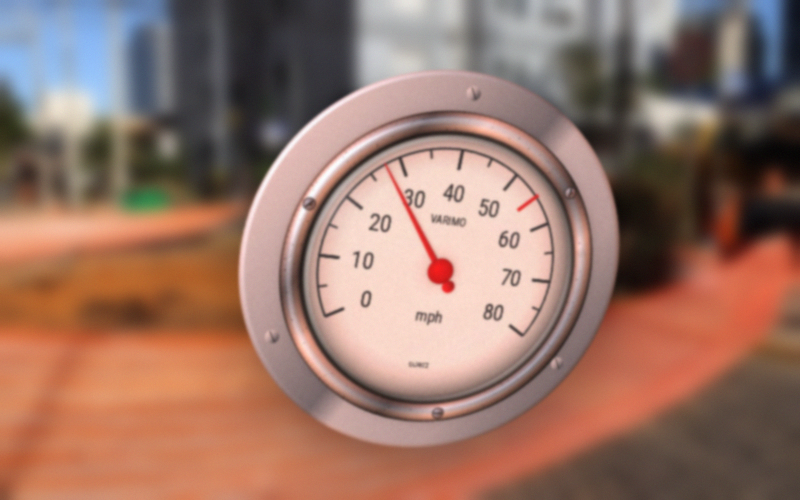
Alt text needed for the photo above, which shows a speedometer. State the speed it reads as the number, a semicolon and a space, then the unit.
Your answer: 27.5; mph
